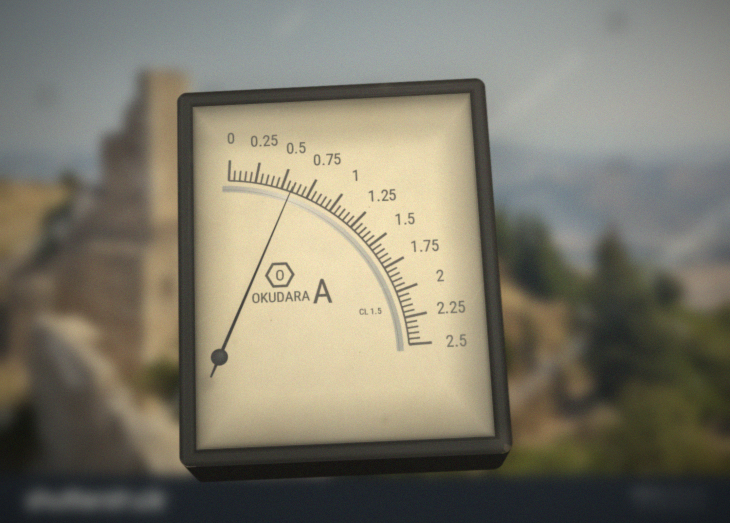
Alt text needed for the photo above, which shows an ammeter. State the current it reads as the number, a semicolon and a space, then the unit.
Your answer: 0.6; A
